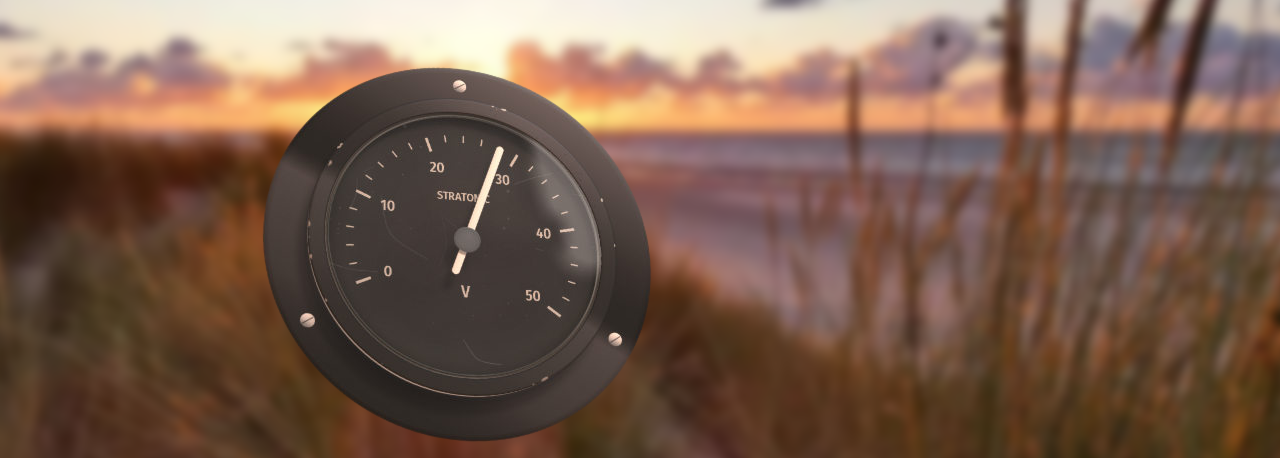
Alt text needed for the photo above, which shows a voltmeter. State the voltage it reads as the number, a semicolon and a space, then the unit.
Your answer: 28; V
